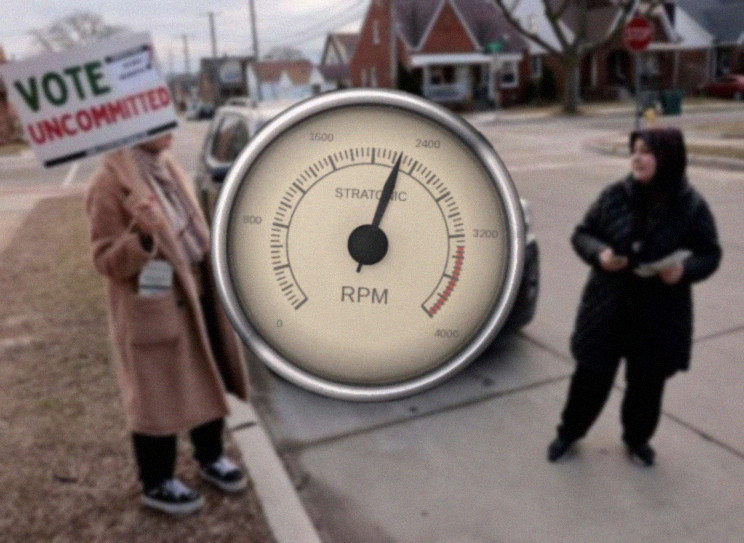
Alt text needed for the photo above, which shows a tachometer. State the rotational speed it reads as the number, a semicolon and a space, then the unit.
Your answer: 2250; rpm
